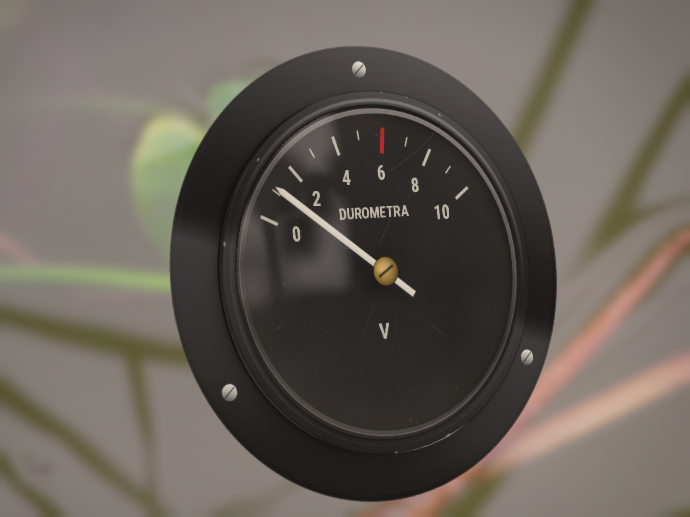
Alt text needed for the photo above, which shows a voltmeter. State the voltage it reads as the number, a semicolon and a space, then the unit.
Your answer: 1; V
